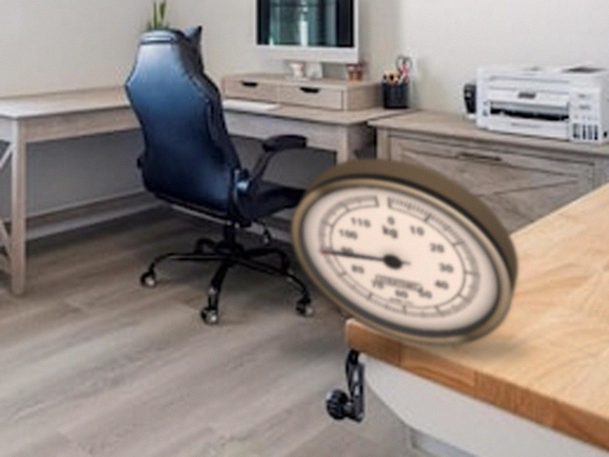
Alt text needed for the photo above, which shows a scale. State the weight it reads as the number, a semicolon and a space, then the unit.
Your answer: 90; kg
